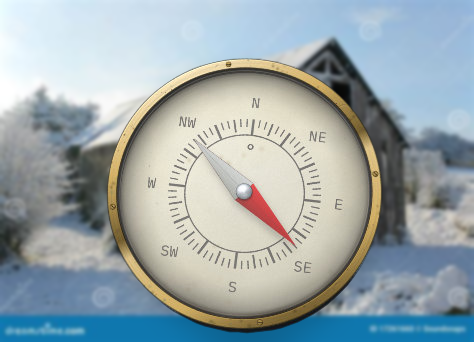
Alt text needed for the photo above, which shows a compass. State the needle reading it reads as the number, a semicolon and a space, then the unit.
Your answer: 130; °
